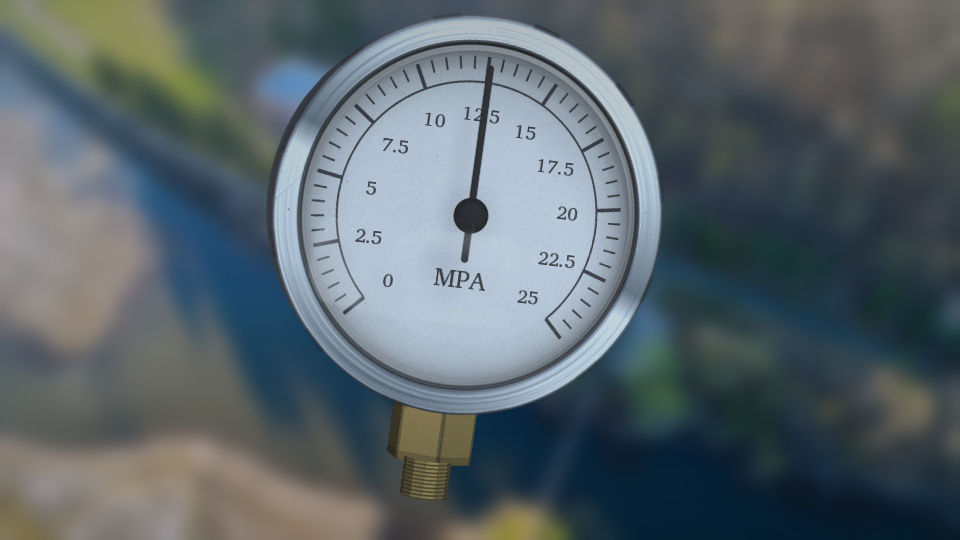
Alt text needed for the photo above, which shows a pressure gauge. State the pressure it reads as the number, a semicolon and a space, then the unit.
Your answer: 12.5; MPa
